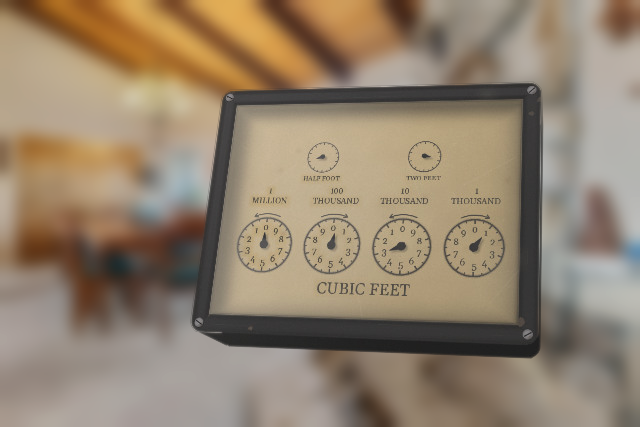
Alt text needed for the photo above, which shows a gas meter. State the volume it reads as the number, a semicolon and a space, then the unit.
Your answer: 3100; ft³
